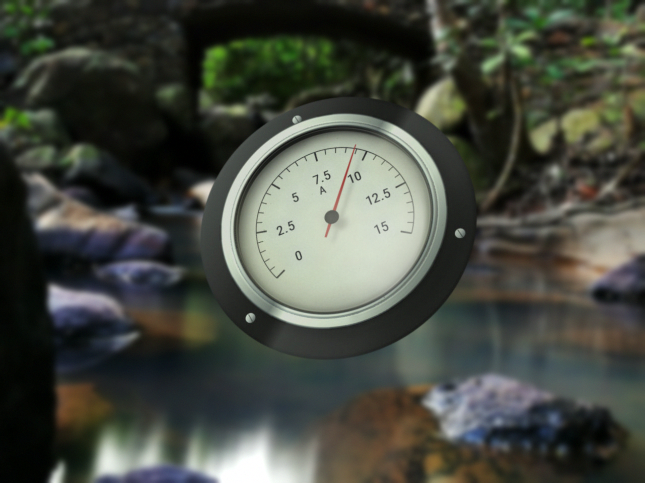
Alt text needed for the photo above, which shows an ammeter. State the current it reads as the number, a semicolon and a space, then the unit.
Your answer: 9.5; A
